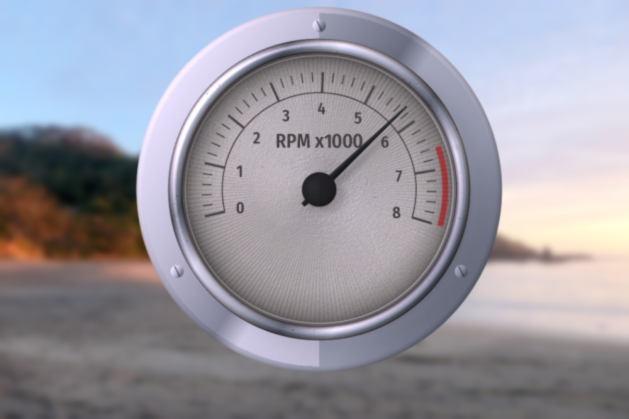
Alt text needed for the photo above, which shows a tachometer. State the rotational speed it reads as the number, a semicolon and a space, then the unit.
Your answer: 5700; rpm
